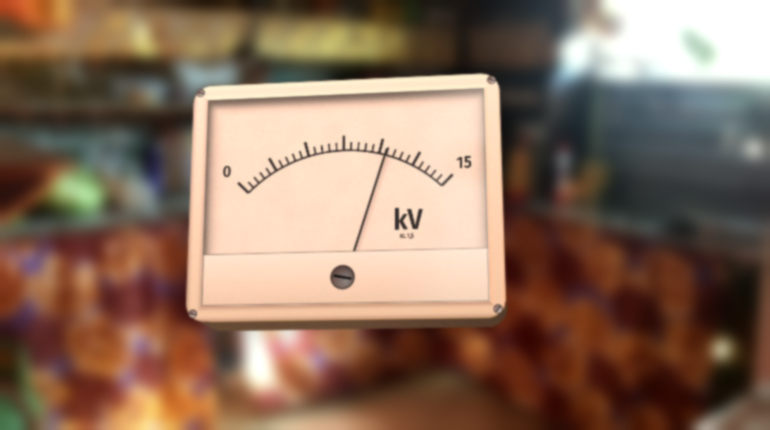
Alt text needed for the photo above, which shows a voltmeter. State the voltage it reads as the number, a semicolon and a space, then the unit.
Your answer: 10.5; kV
